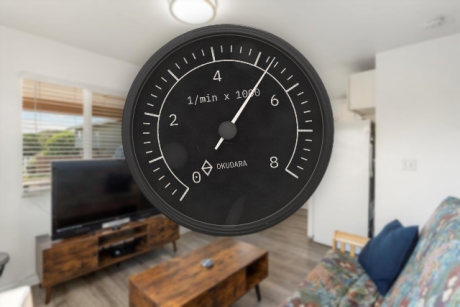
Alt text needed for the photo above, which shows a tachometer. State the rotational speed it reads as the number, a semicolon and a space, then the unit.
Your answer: 5300; rpm
